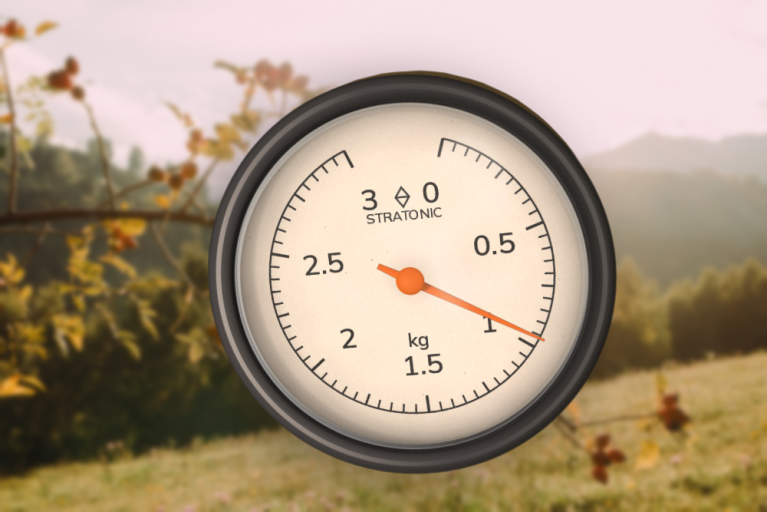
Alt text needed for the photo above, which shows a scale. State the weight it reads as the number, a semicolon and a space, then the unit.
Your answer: 0.95; kg
